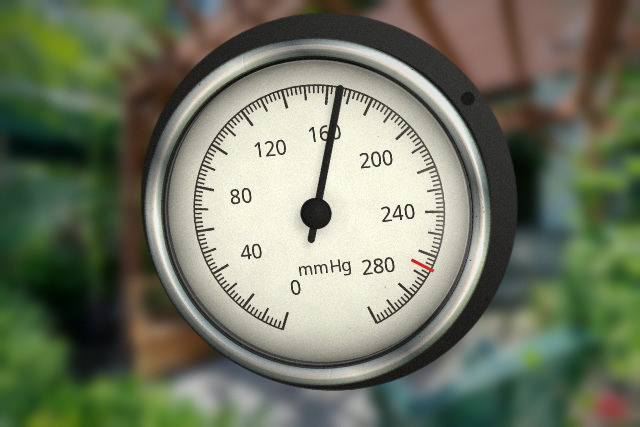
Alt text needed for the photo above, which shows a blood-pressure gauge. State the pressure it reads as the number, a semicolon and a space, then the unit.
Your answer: 166; mmHg
